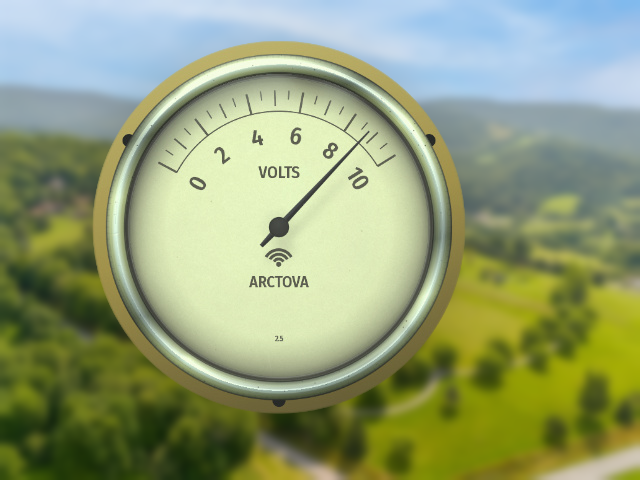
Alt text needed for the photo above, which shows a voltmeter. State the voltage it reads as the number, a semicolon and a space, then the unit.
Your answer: 8.75; V
